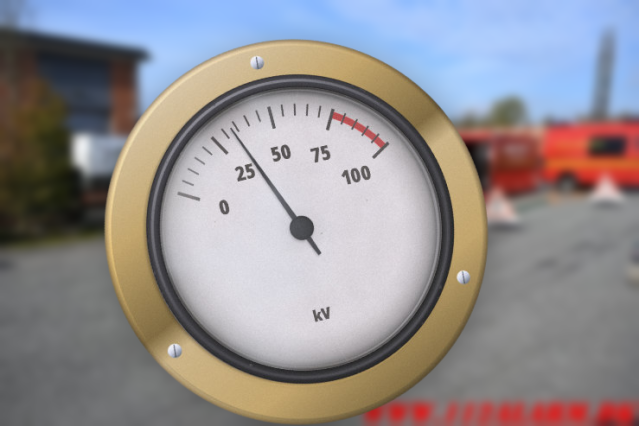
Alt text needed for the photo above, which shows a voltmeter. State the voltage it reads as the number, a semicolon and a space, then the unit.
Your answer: 32.5; kV
